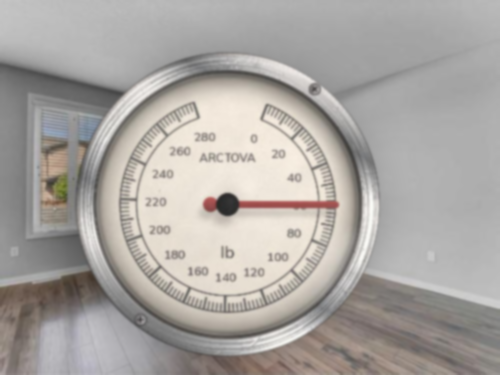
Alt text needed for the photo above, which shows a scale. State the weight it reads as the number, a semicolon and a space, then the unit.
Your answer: 60; lb
